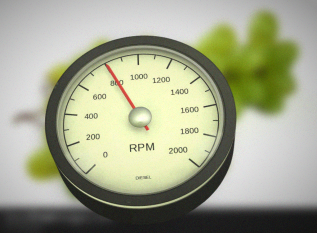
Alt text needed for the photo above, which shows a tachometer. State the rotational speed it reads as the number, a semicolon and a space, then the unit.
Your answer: 800; rpm
